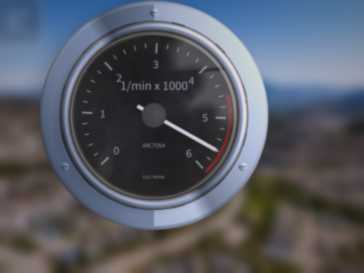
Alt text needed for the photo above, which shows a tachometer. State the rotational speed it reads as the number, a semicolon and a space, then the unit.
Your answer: 5600; rpm
